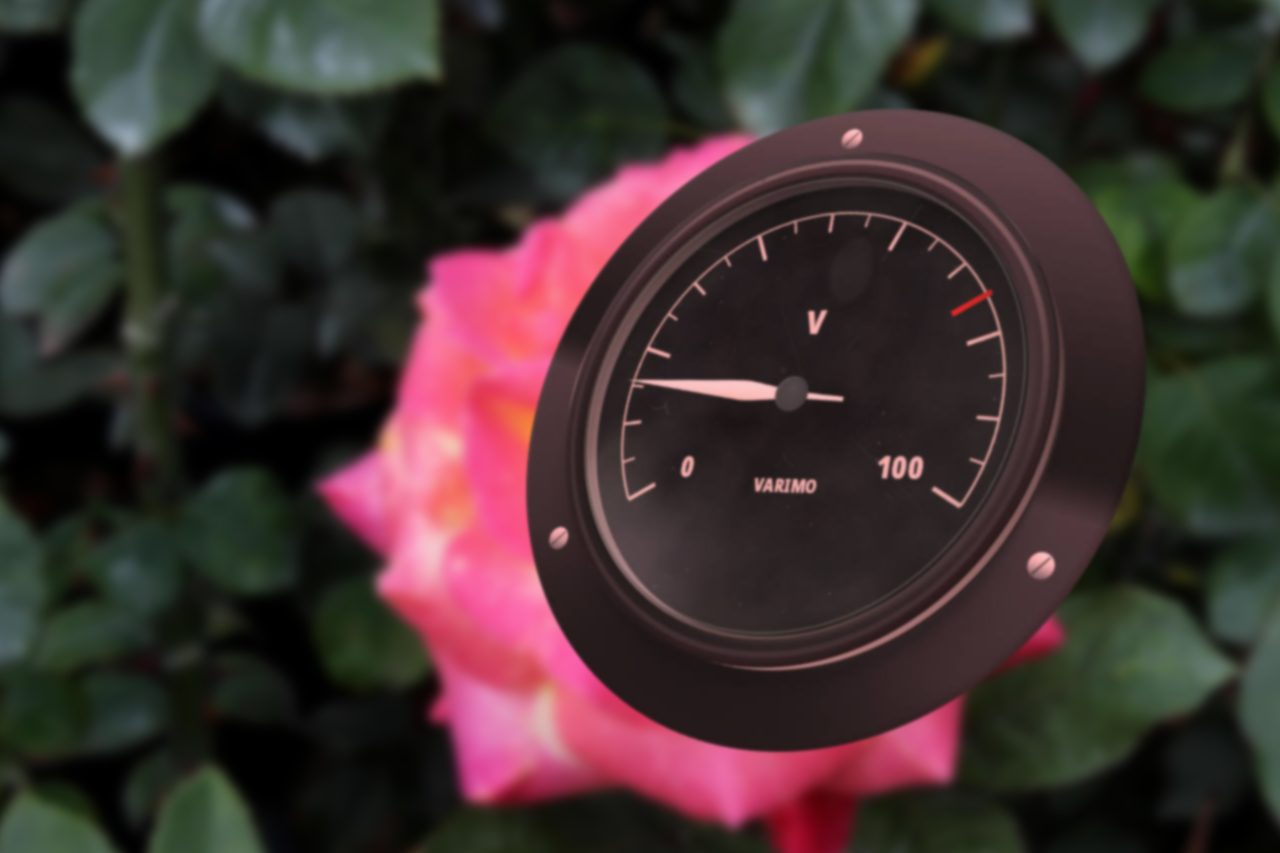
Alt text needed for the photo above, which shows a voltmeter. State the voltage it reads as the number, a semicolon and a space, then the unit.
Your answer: 15; V
